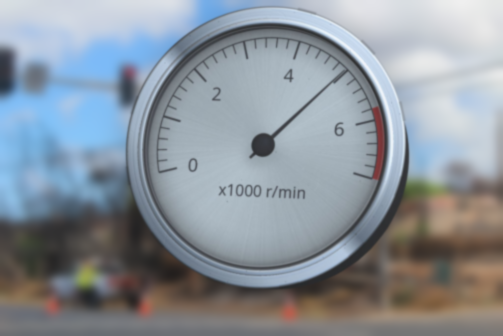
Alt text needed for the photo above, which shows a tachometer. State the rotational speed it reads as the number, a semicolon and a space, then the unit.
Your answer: 5000; rpm
